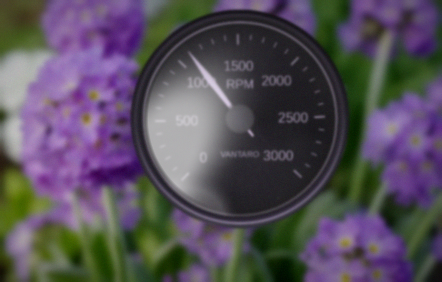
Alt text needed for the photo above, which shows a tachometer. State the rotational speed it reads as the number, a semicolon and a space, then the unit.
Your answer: 1100; rpm
